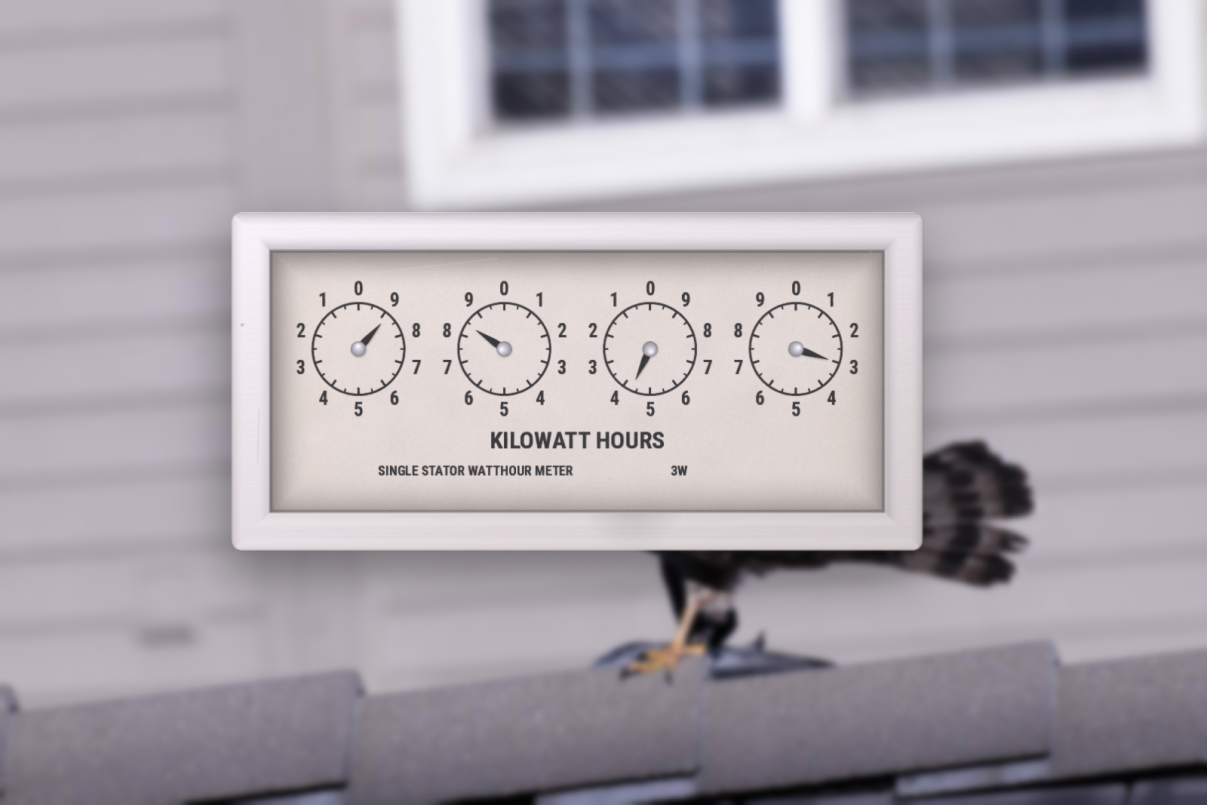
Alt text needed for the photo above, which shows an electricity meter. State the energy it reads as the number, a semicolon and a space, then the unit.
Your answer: 8843; kWh
